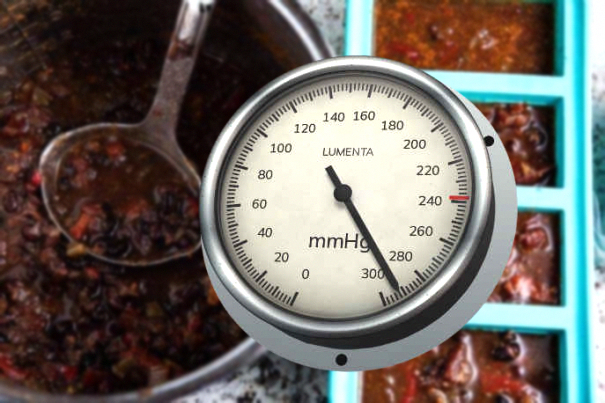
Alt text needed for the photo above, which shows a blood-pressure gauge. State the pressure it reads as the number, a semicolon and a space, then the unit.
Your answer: 292; mmHg
